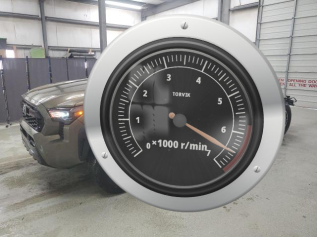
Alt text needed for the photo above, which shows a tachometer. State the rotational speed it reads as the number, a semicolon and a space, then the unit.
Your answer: 6500; rpm
